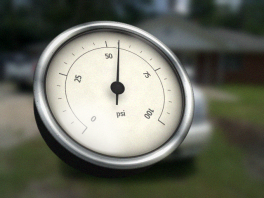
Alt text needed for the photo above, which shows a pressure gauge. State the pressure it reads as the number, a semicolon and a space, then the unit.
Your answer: 55; psi
